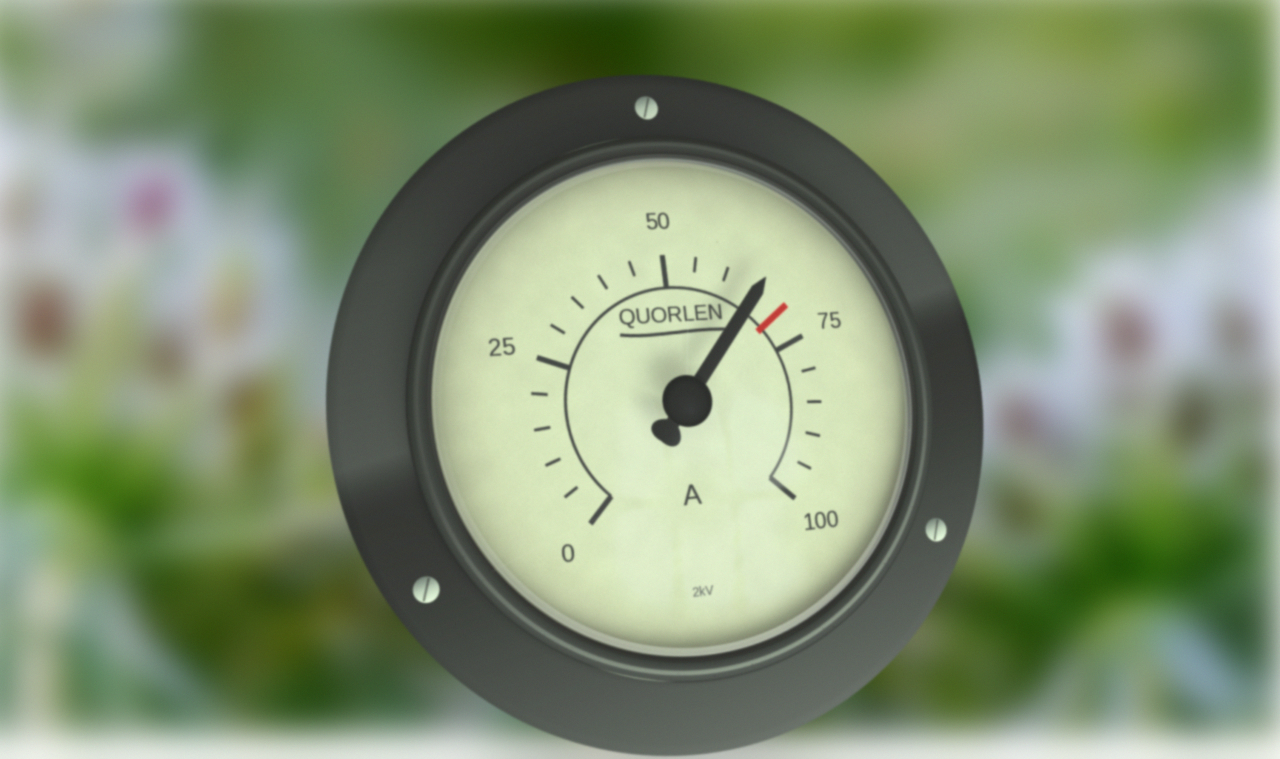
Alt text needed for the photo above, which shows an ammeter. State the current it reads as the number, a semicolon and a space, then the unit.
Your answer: 65; A
